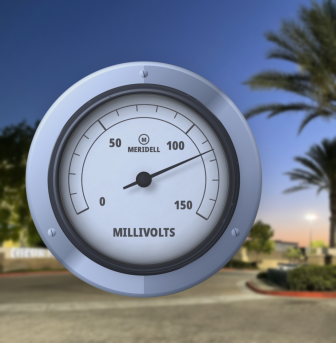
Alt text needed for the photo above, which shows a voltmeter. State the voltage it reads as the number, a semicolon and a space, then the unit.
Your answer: 115; mV
